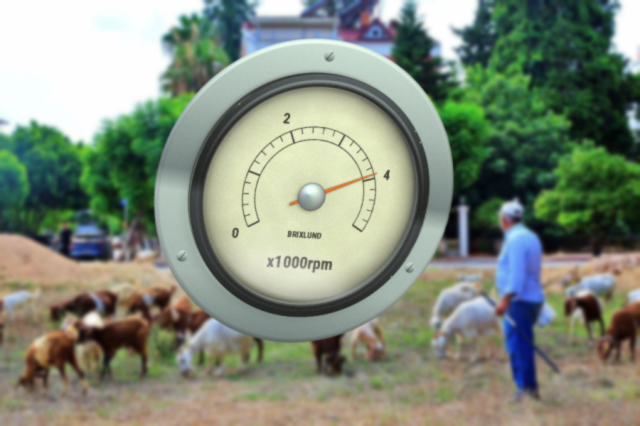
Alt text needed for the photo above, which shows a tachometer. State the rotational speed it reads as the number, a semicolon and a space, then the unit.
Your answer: 3900; rpm
